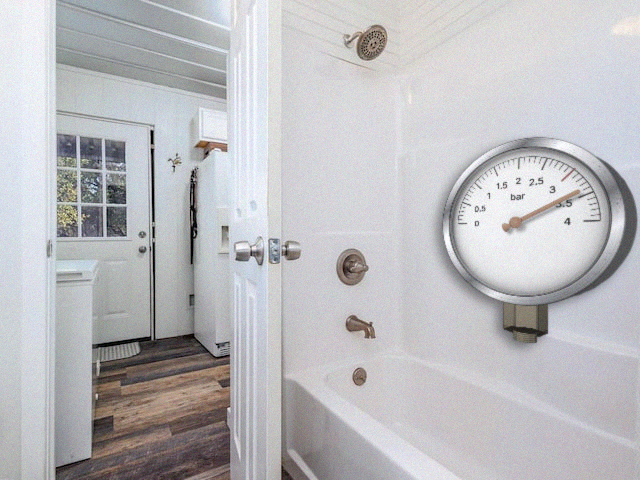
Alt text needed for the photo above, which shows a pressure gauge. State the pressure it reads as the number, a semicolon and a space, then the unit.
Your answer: 3.4; bar
